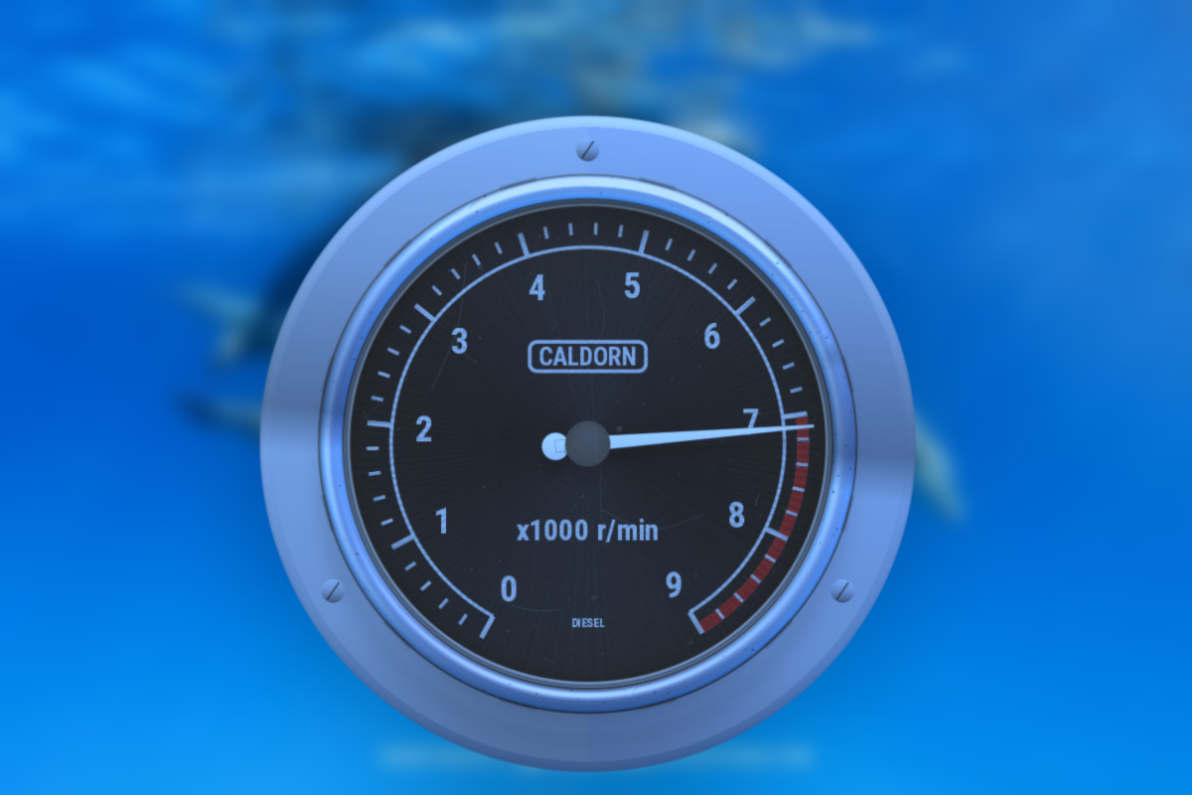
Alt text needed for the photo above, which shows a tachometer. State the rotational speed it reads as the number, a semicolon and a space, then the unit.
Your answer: 7100; rpm
